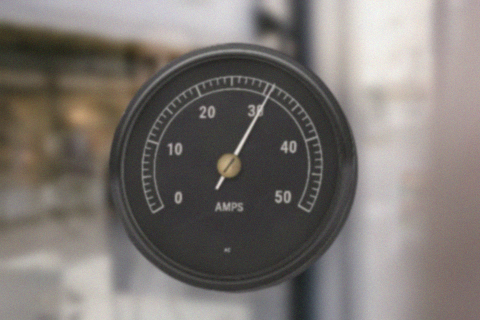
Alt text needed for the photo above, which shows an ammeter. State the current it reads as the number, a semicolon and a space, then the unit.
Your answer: 31; A
